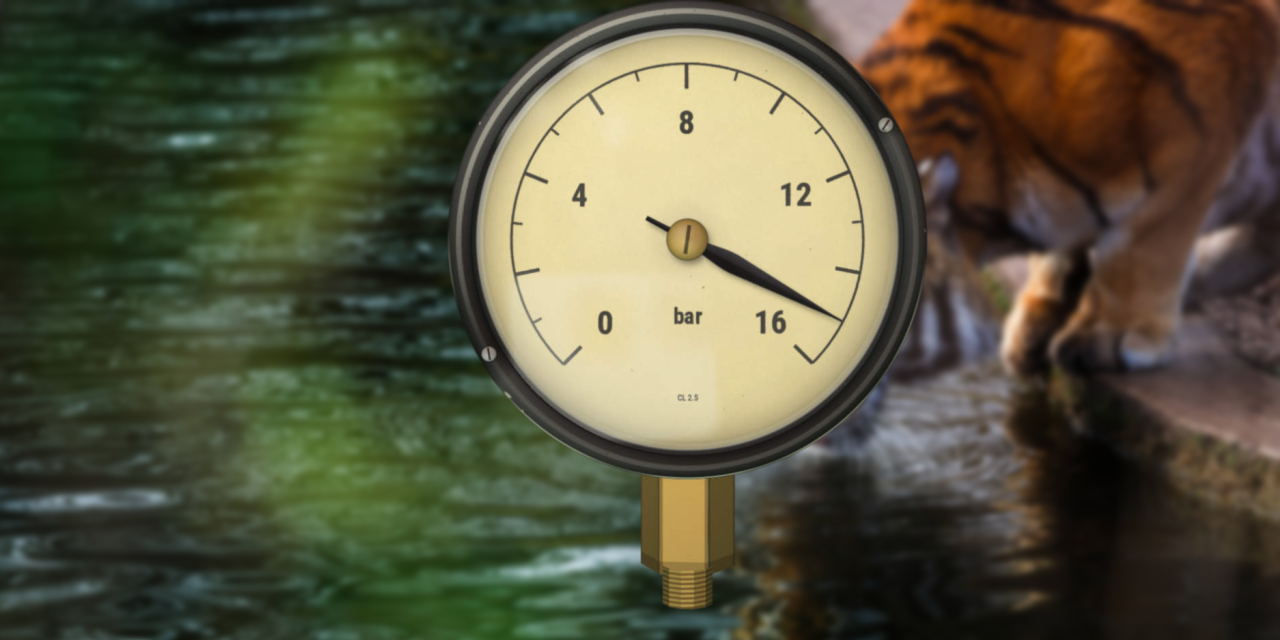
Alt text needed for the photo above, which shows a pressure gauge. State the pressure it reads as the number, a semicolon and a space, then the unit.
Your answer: 15; bar
